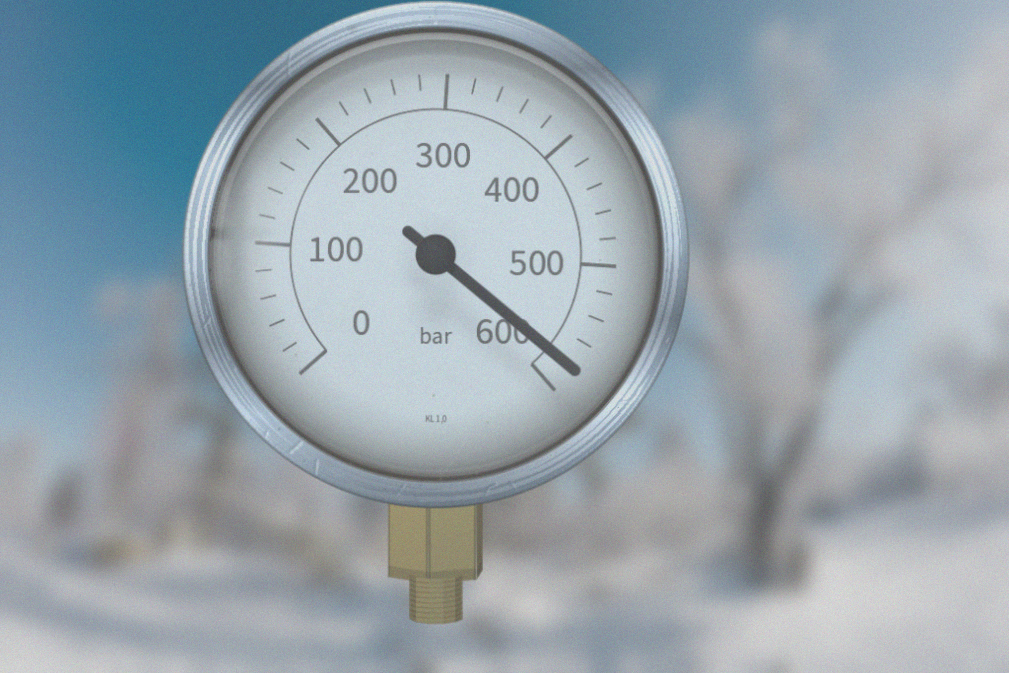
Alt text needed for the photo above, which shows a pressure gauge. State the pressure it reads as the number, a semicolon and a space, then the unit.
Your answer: 580; bar
